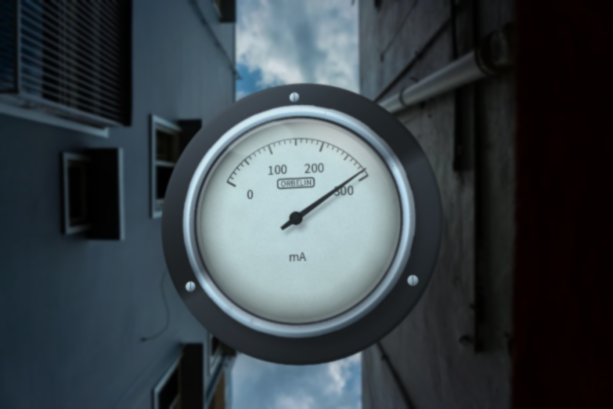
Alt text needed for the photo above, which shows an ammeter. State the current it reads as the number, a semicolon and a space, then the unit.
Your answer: 290; mA
